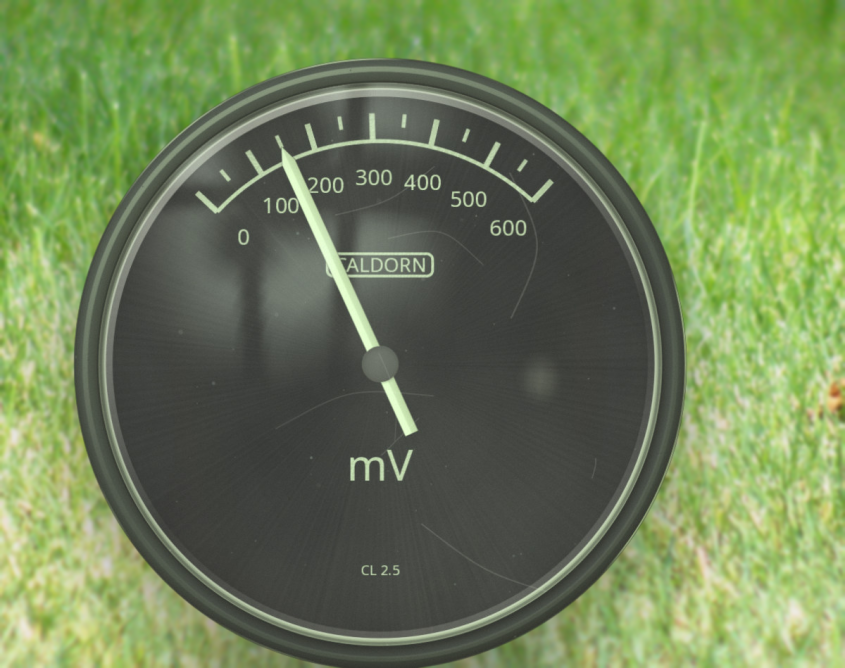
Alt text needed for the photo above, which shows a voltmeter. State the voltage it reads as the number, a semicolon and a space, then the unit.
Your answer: 150; mV
